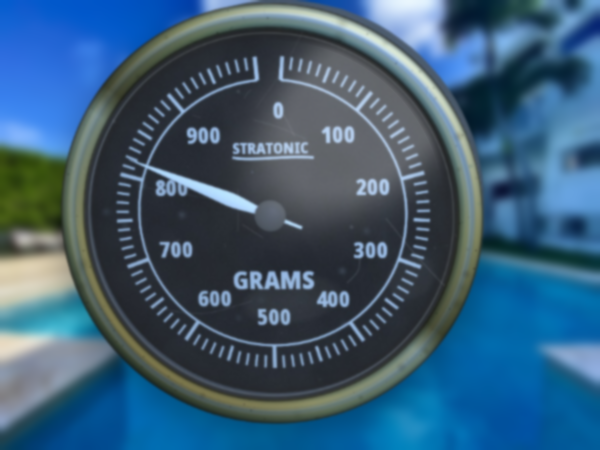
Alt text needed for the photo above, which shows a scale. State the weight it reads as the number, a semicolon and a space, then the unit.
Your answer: 820; g
